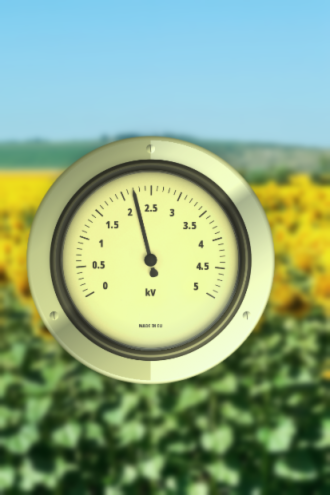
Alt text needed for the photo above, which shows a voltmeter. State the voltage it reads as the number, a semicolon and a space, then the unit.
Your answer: 2.2; kV
